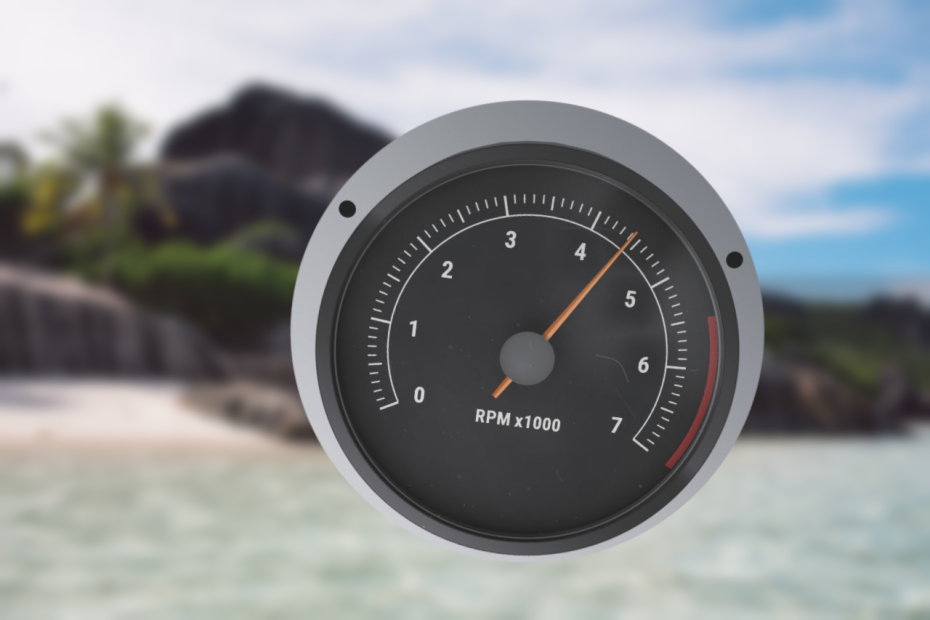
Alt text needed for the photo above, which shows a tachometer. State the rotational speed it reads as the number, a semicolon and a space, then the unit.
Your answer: 4400; rpm
